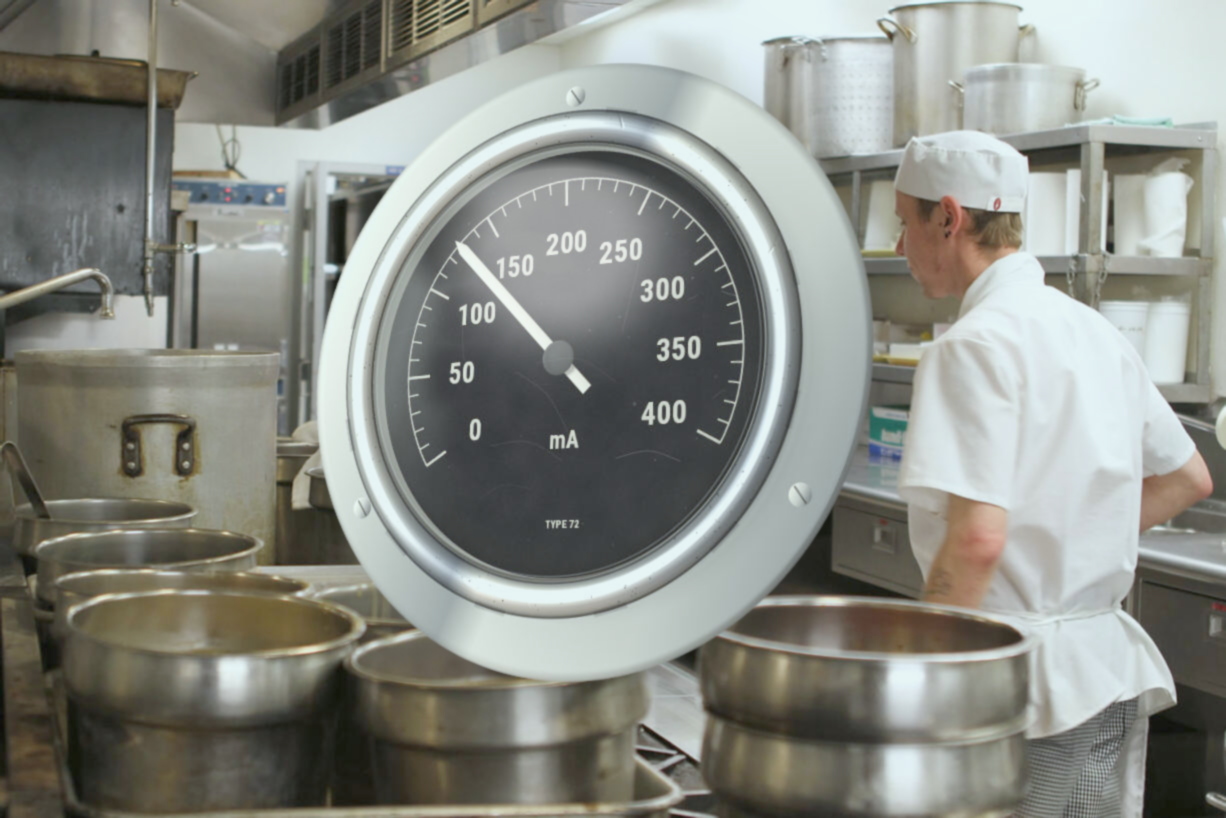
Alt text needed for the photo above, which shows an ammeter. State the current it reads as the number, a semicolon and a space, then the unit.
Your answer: 130; mA
